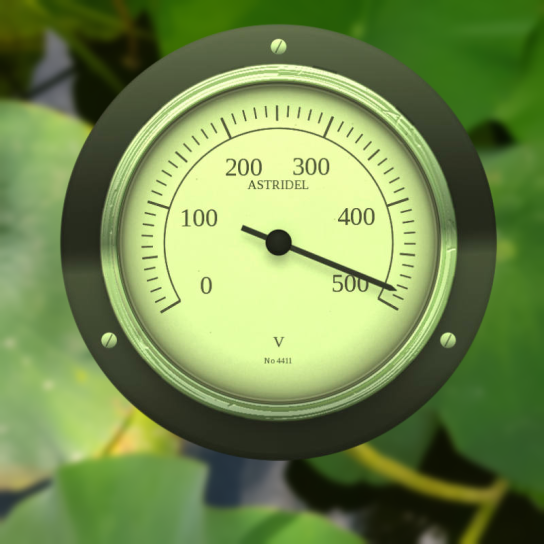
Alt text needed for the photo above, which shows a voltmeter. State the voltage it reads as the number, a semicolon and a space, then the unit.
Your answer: 485; V
